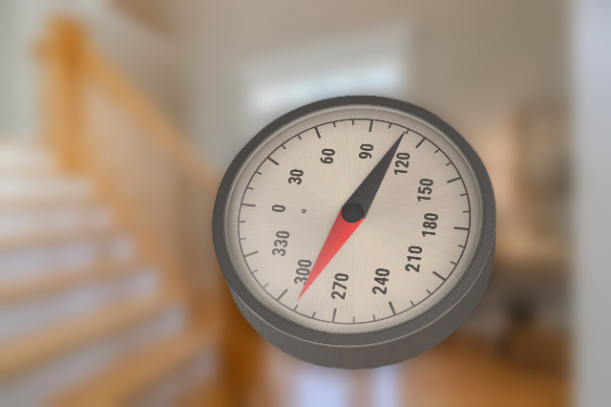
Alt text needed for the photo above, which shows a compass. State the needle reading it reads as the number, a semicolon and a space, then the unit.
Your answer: 290; °
